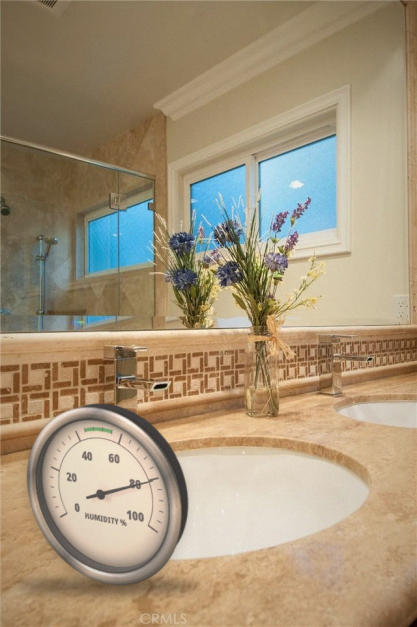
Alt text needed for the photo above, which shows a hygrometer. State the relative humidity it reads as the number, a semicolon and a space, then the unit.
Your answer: 80; %
